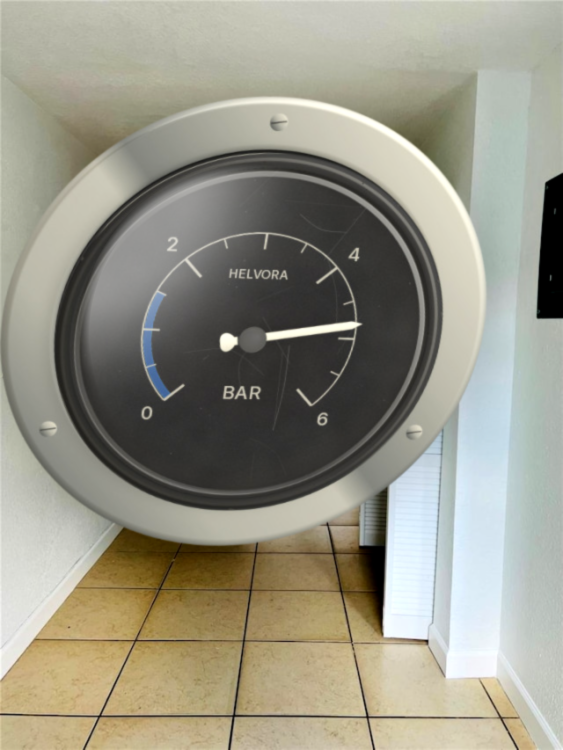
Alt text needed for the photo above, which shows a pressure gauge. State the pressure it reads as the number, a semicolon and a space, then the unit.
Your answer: 4.75; bar
